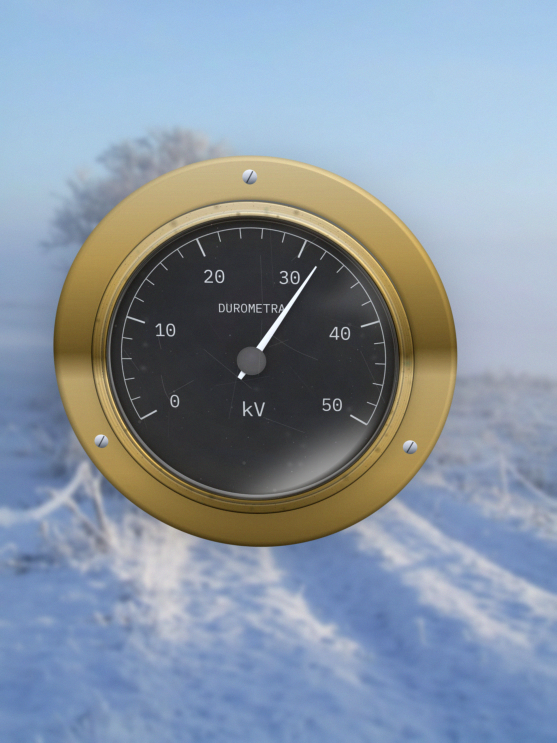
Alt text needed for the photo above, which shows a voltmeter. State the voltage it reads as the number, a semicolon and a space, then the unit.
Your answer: 32; kV
